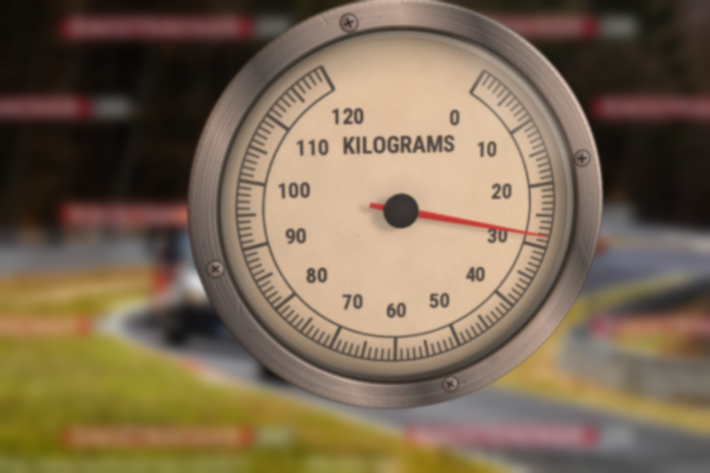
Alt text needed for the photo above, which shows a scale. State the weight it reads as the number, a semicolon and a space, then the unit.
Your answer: 28; kg
